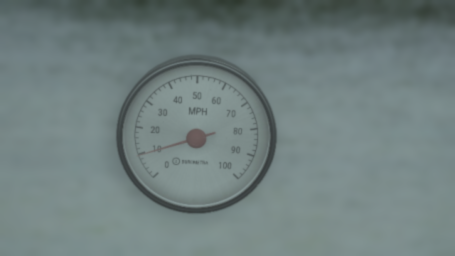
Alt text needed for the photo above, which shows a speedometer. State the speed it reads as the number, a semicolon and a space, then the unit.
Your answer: 10; mph
